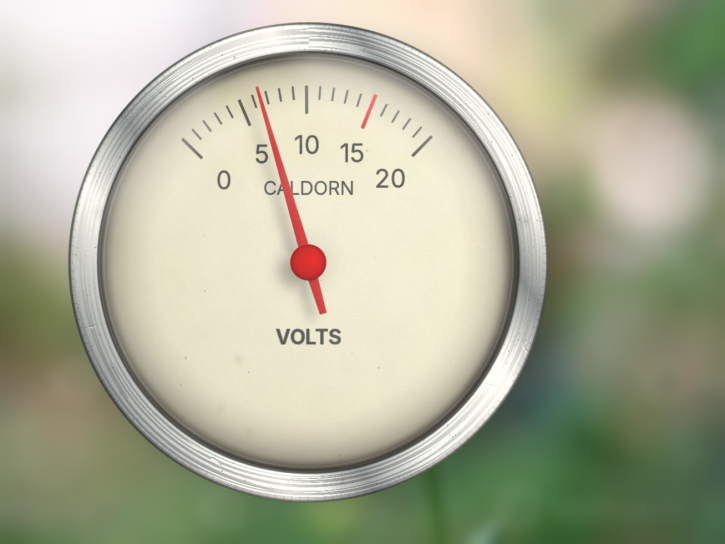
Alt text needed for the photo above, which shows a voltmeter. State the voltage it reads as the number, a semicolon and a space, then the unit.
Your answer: 6.5; V
